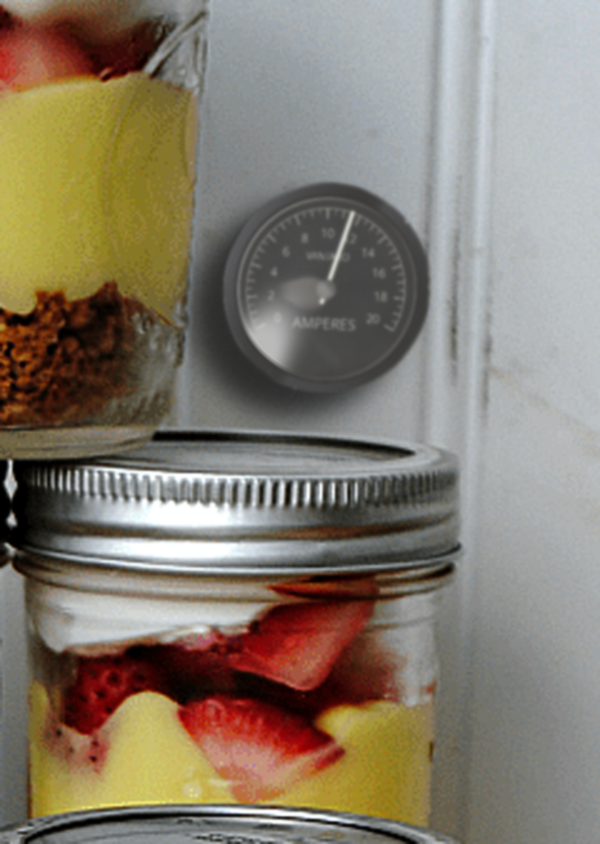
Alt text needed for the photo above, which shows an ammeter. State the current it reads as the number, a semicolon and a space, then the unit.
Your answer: 11.5; A
